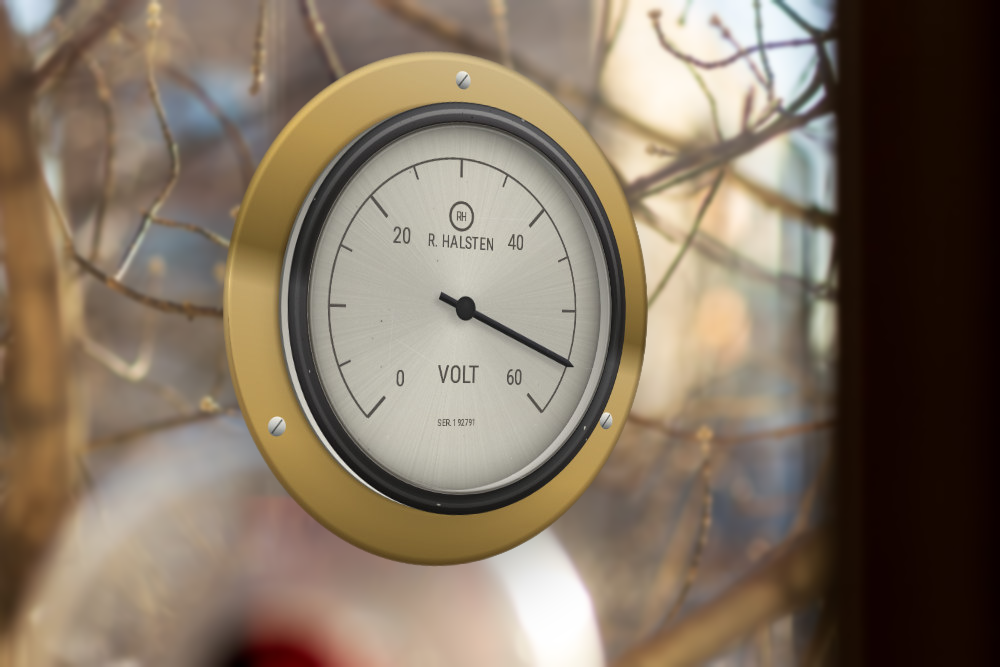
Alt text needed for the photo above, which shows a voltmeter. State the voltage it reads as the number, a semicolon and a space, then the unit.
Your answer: 55; V
